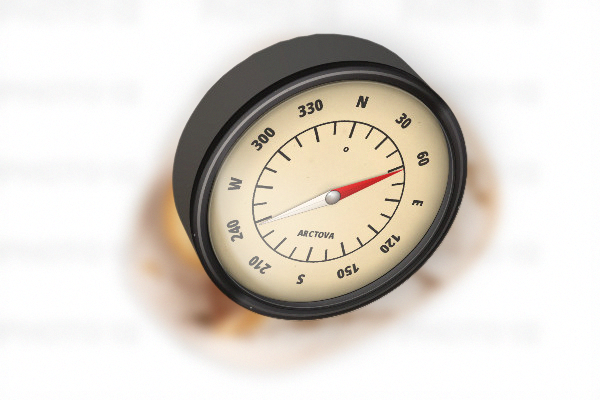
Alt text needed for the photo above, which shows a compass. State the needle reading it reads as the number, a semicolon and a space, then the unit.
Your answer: 60; °
